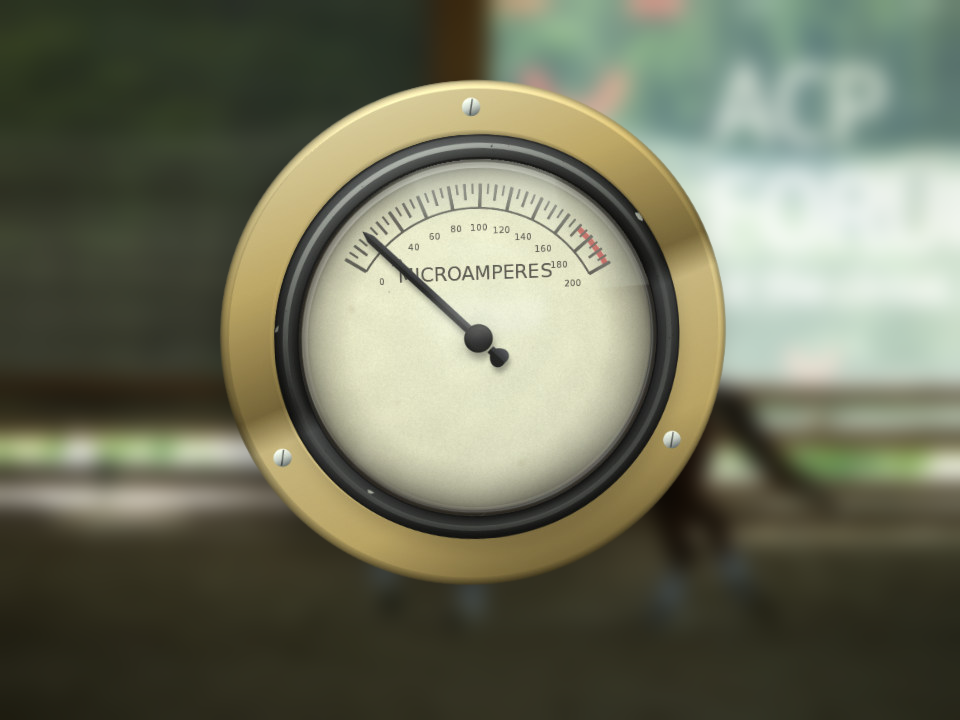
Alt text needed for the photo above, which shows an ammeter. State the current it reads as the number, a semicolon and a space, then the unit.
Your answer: 20; µA
